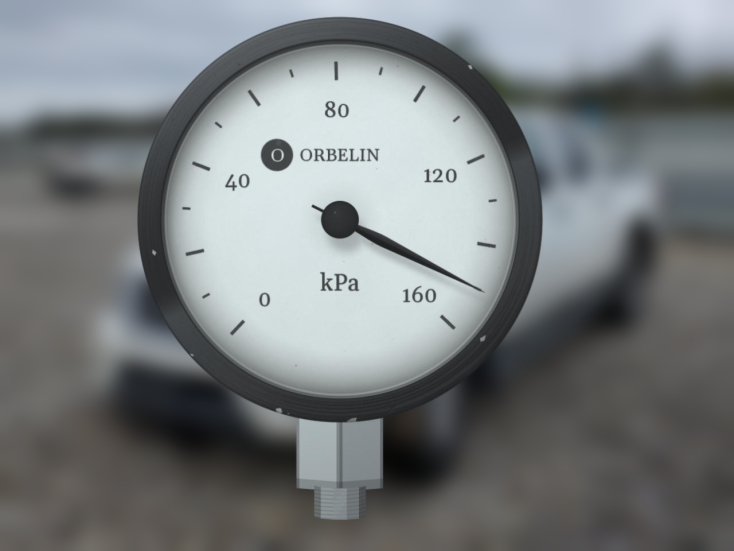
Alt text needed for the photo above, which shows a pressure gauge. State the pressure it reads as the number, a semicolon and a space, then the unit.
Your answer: 150; kPa
